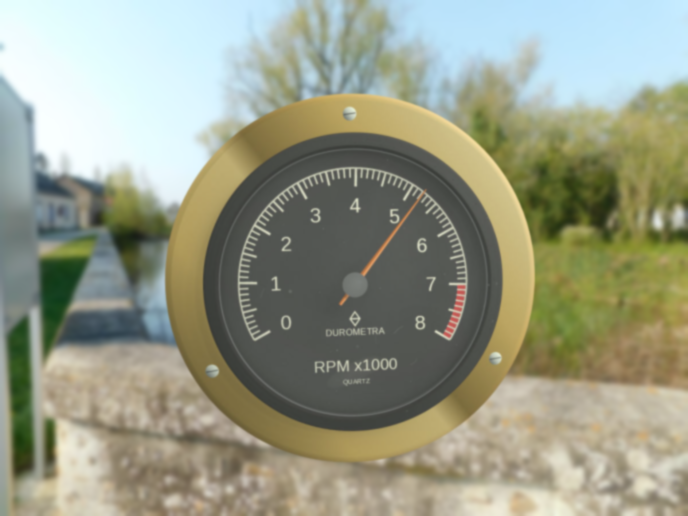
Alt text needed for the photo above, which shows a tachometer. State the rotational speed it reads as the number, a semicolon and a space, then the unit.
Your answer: 5200; rpm
